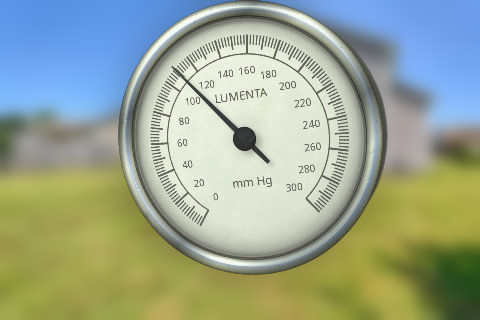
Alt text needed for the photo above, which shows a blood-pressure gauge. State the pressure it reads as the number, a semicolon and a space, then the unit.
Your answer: 110; mmHg
